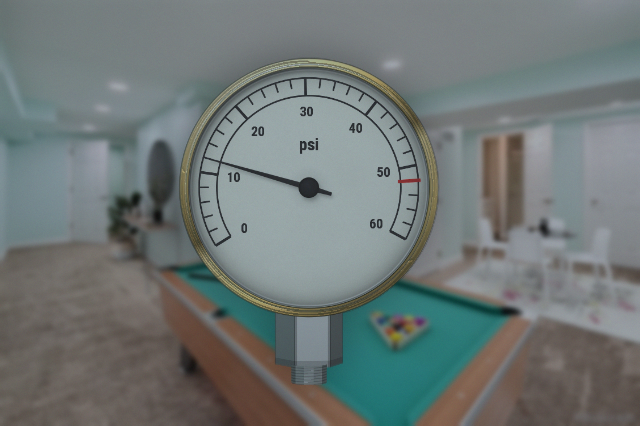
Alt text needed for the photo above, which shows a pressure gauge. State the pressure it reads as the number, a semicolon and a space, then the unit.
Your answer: 12; psi
